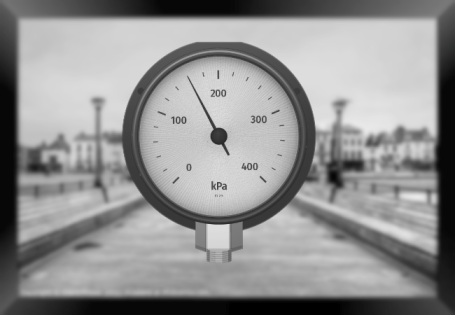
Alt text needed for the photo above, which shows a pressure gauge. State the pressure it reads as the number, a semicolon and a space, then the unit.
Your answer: 160; kPa
